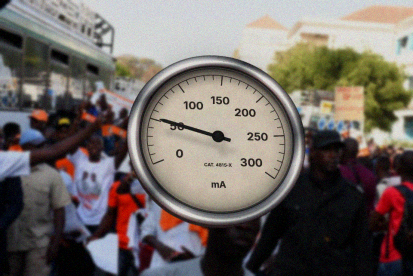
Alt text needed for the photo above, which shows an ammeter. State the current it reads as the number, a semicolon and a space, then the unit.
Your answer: 50; mA
